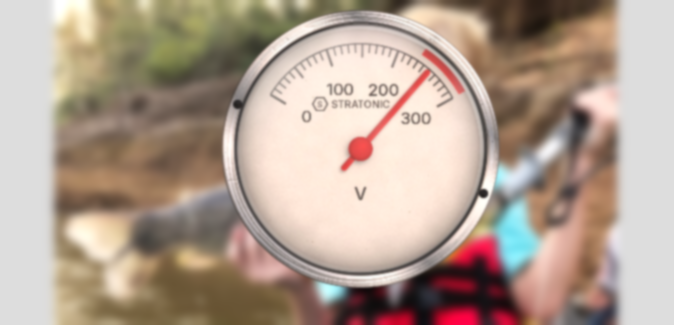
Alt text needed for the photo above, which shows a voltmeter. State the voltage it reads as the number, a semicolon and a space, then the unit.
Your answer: 250; V
